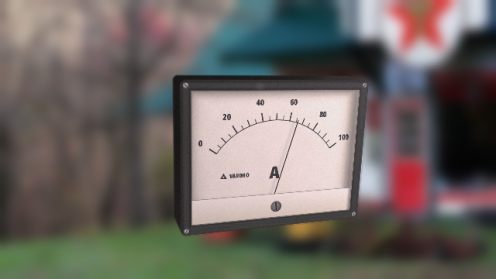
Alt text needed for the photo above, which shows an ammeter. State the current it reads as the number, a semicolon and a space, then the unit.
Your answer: 65; A
